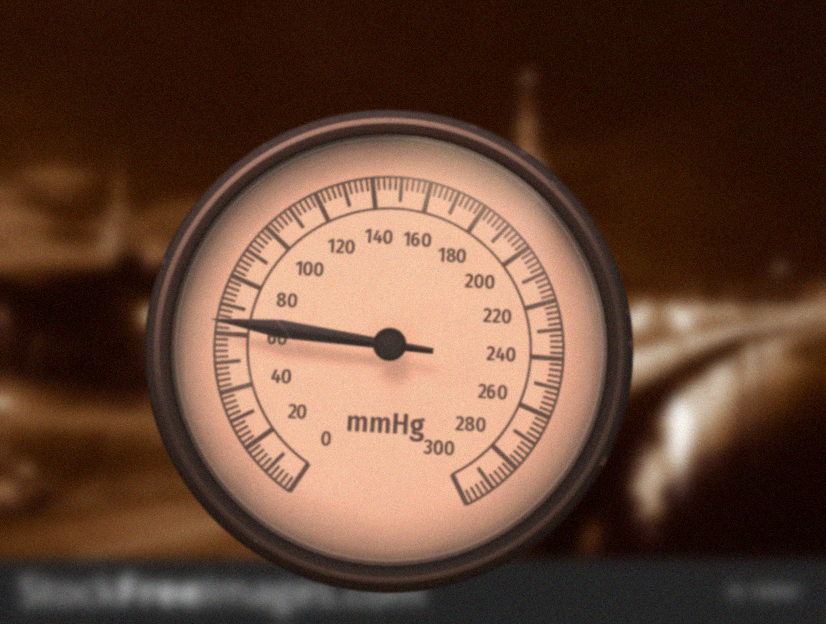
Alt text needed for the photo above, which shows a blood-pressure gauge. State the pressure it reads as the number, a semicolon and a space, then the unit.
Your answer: 64; mmHg
